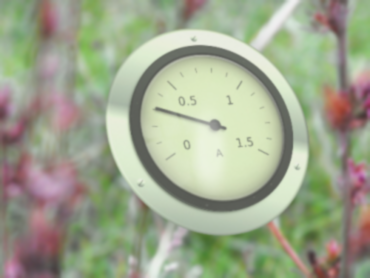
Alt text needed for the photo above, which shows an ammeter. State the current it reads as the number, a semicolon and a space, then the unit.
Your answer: 0.3; A
